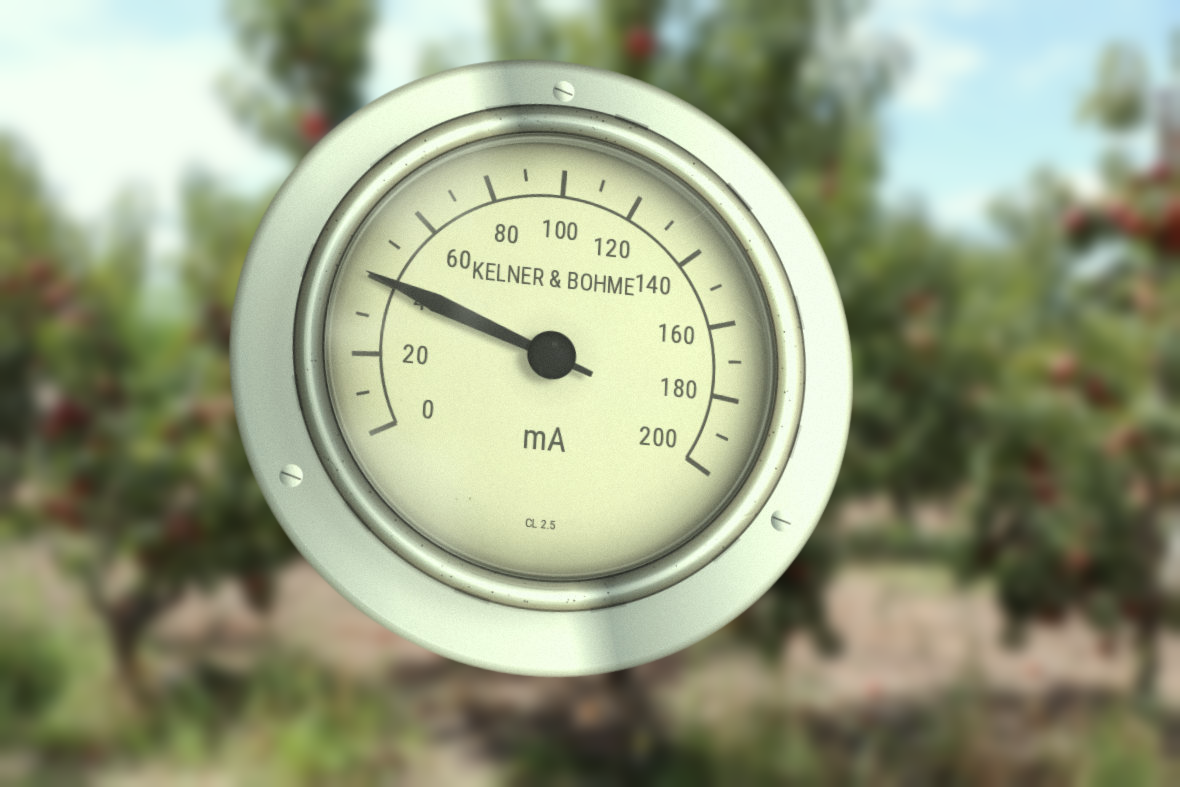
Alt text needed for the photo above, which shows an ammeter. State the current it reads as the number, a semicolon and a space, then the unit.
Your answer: 40; mA
